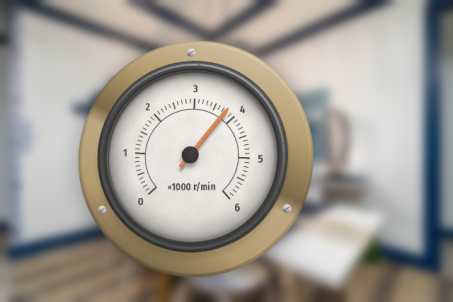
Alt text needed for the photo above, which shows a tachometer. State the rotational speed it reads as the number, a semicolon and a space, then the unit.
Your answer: 3800; rpm
